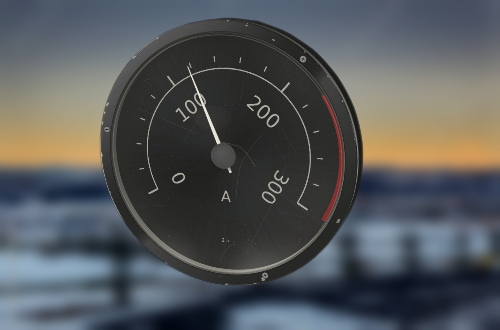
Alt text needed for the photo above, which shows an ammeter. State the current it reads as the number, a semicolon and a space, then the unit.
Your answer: 120; A
